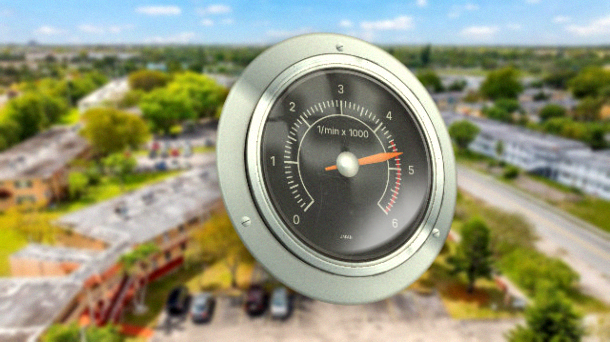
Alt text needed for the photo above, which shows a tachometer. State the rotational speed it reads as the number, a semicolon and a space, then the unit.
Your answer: 4700; rpm
